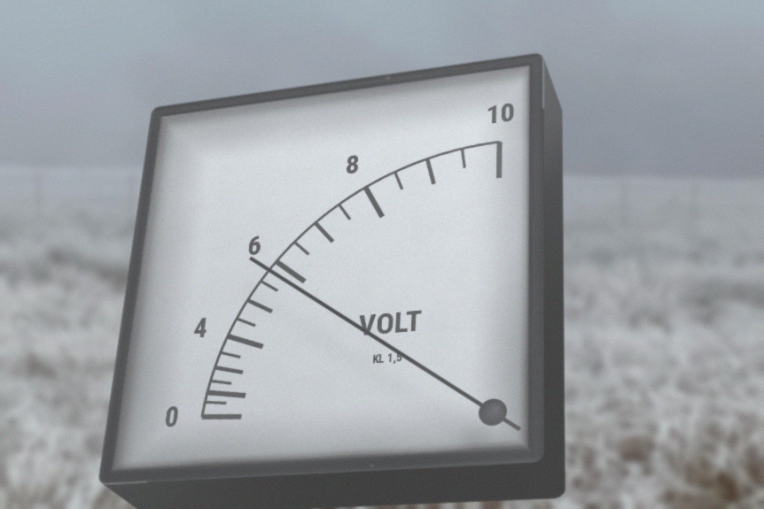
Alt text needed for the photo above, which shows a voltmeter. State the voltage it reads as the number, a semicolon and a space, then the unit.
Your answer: 5.75; V
